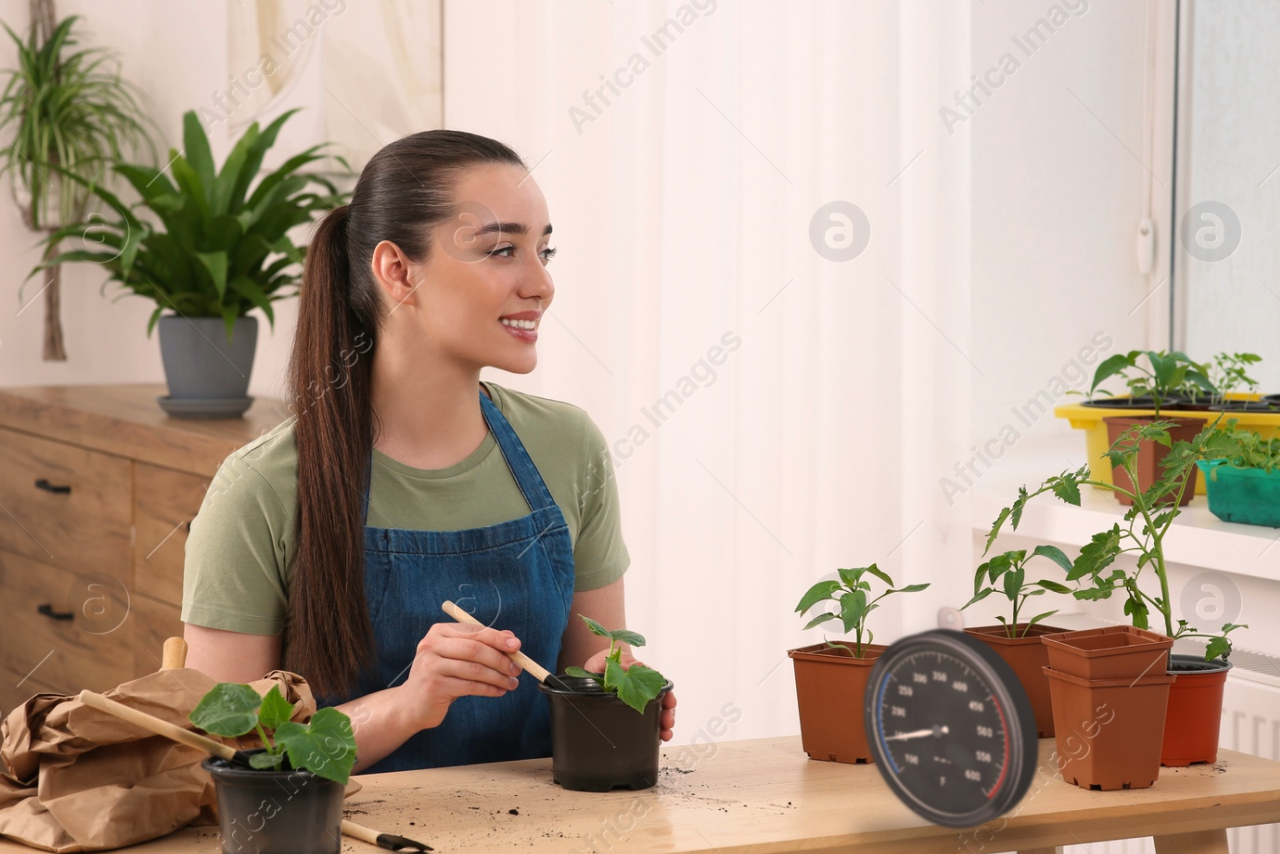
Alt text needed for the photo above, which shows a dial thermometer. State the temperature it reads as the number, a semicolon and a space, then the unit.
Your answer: 150; °F
